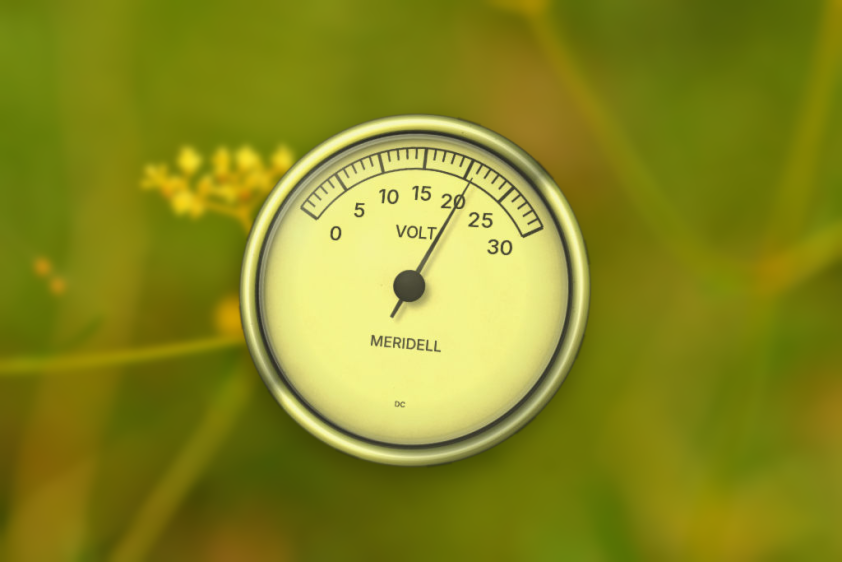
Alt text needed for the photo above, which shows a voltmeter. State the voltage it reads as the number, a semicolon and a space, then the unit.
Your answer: 21; V
